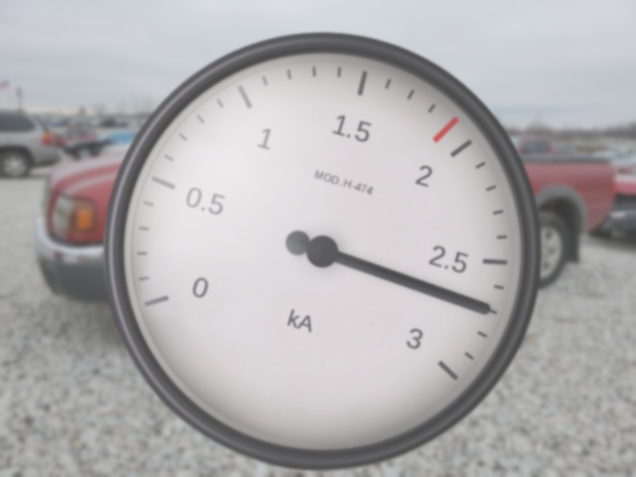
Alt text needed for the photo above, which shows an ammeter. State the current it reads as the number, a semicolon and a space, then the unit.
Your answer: 2.7; kA
